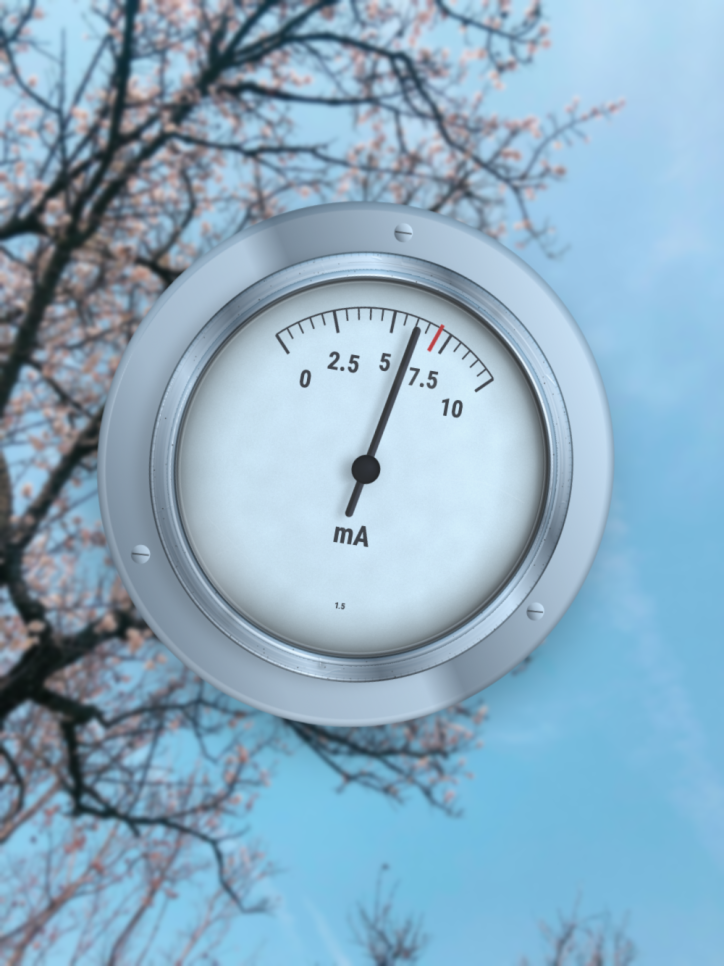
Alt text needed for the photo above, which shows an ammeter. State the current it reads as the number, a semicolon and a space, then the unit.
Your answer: 6; mA
